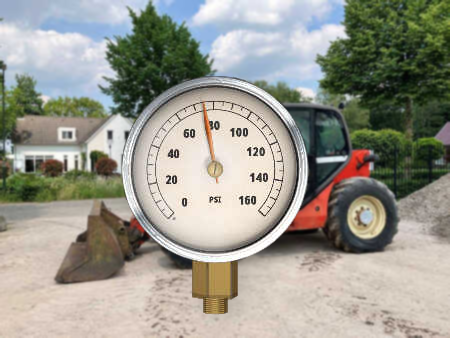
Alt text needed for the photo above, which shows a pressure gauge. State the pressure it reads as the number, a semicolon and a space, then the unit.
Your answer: 75; psi
